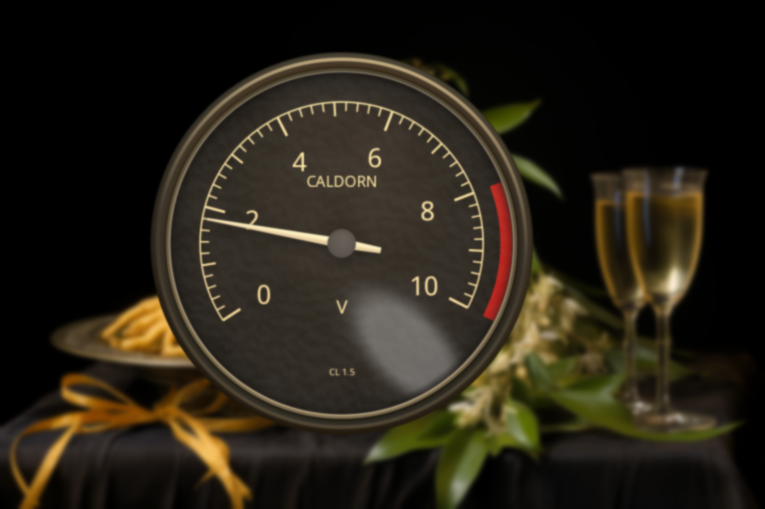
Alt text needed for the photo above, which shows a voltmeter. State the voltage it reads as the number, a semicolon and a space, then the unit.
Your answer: 1.8; V
